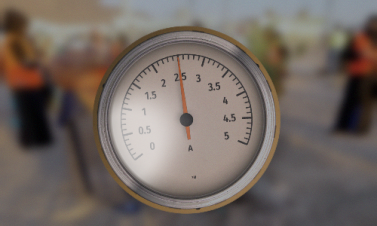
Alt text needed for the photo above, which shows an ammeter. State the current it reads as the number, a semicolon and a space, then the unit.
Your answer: 2.5; A
